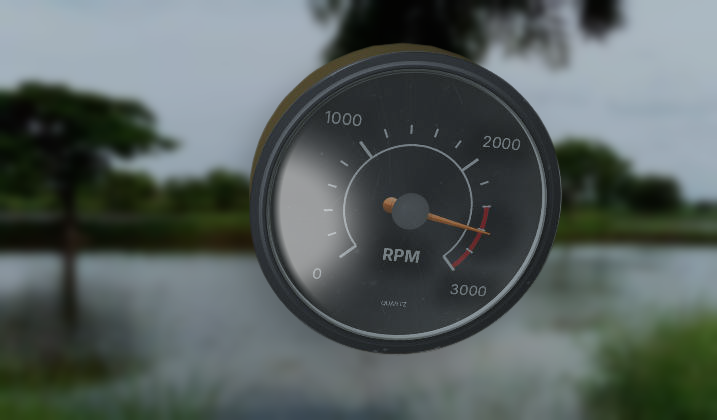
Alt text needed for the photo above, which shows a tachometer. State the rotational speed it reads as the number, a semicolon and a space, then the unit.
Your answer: 2600; rpm
